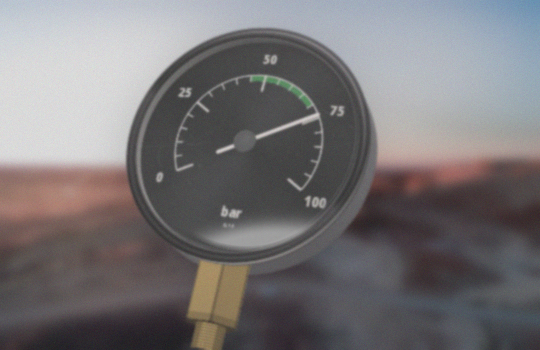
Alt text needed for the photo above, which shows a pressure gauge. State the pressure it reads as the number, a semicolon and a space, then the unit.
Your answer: 75; bar
